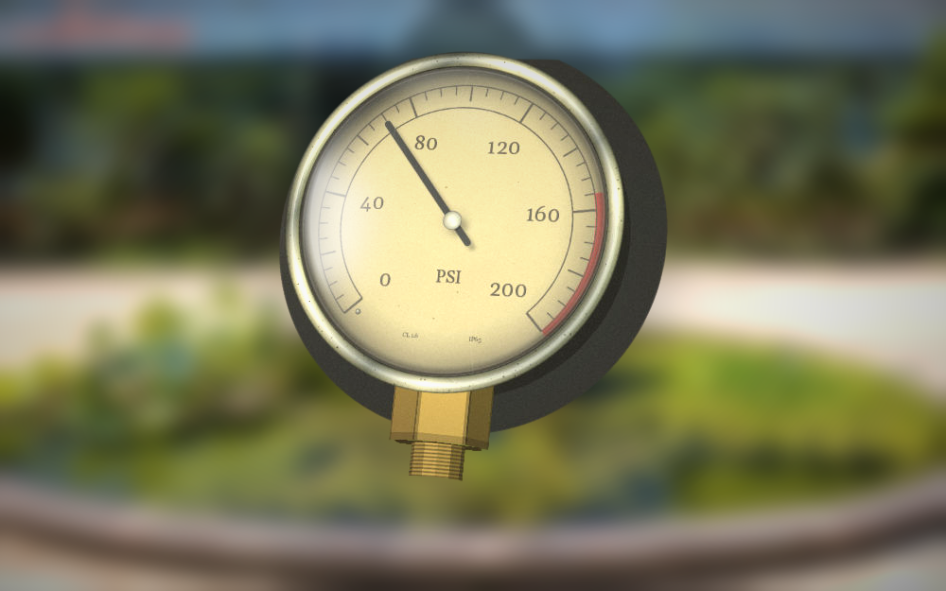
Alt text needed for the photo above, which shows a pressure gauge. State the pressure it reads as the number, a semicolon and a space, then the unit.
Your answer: 70; psi
